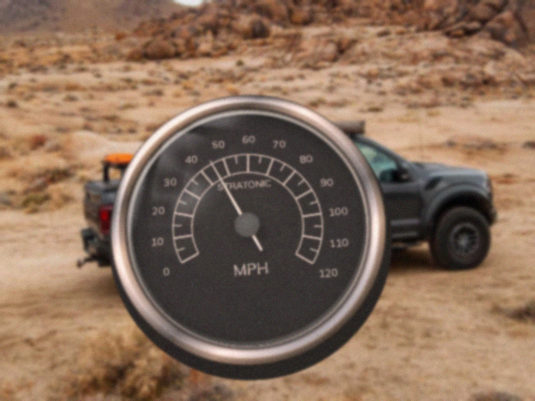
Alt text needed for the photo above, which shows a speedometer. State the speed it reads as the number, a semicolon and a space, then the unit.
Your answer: 45; mph
